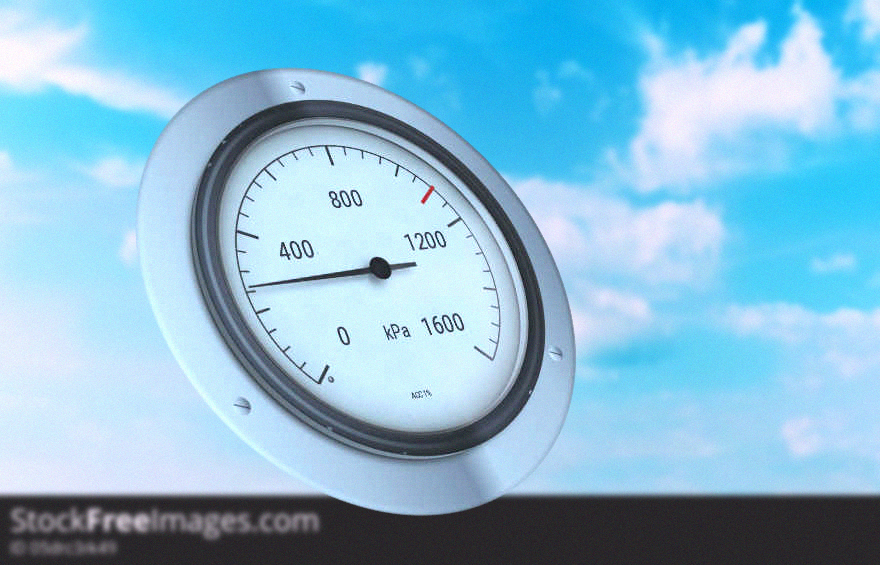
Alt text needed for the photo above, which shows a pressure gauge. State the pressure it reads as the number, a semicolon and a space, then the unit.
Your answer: 250; kPa
